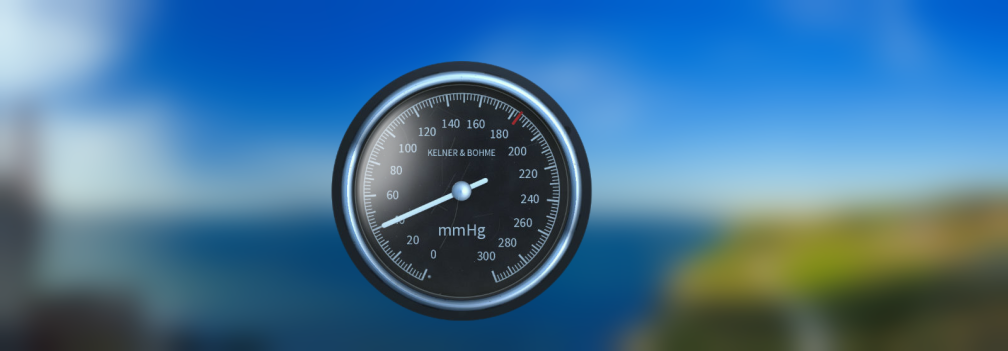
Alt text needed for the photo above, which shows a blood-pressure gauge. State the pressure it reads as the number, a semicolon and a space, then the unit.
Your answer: 40; mmHg
